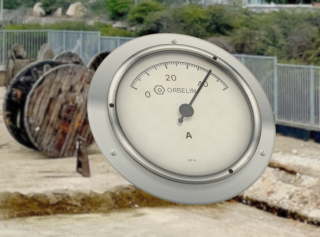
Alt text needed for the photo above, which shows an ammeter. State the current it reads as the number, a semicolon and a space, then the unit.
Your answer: 40; A
